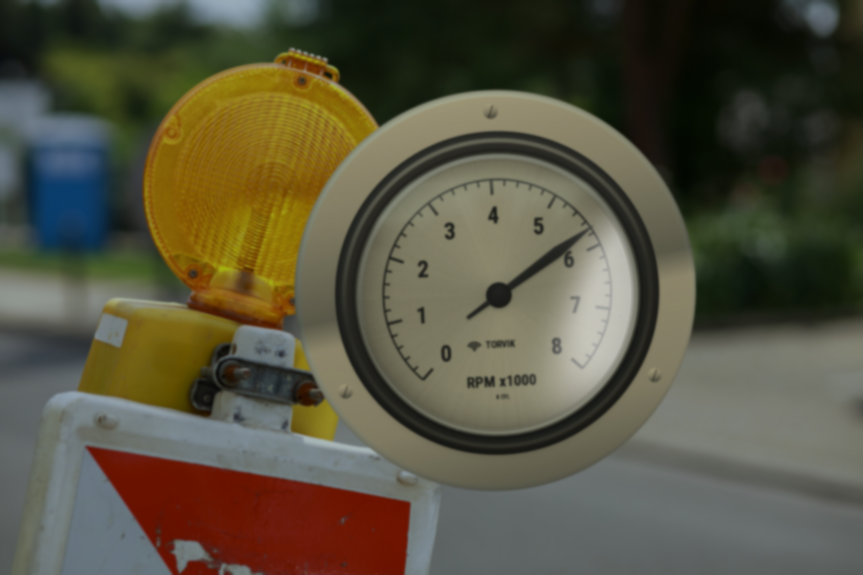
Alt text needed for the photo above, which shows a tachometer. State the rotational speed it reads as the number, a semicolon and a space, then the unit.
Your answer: 5700; rpm
